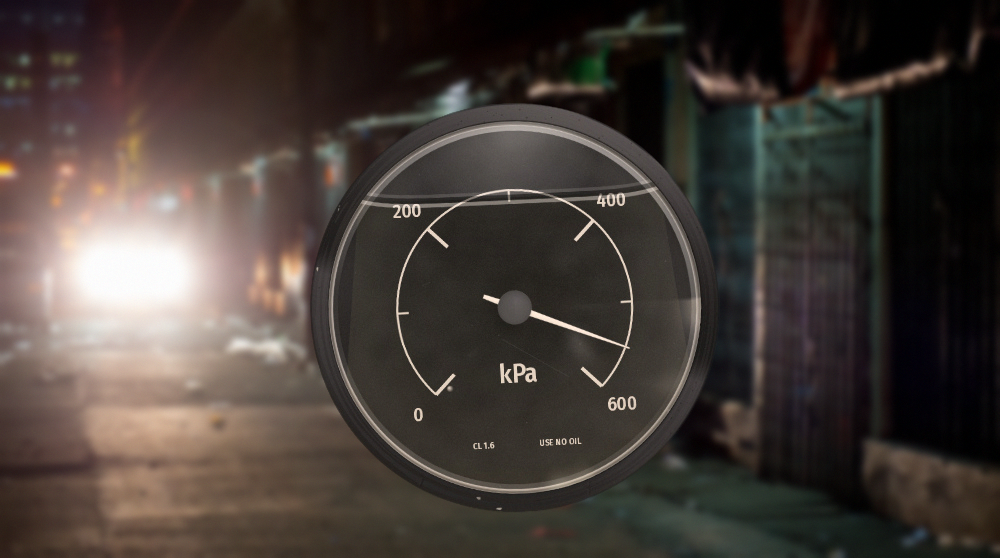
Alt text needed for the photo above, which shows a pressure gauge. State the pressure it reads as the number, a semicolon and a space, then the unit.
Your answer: 550; kPa
